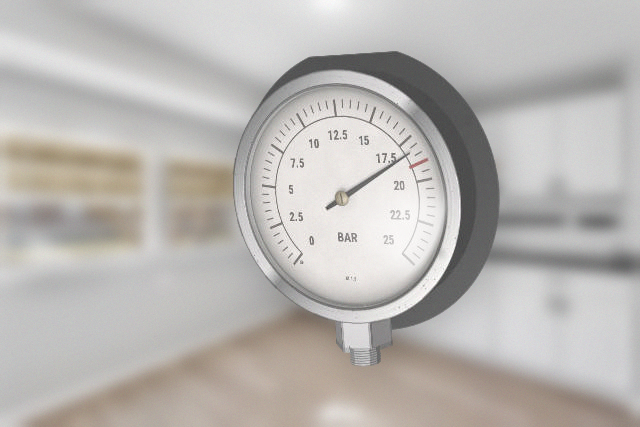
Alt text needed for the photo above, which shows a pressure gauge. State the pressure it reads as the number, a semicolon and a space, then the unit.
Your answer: 18.25; bar
